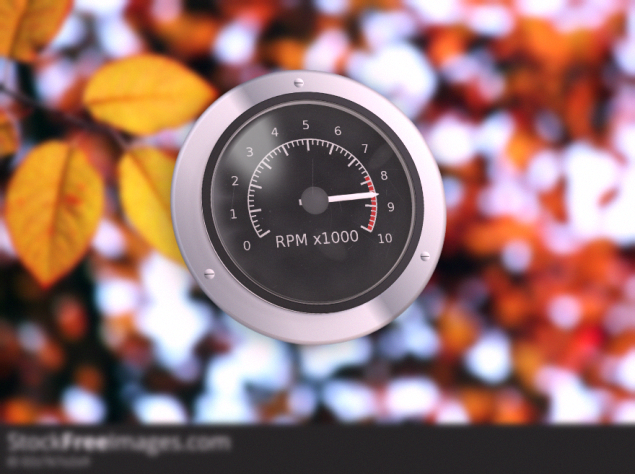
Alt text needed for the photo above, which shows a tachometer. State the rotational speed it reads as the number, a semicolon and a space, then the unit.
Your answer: 8600; rpm
